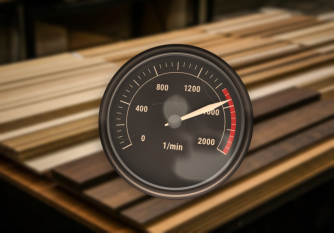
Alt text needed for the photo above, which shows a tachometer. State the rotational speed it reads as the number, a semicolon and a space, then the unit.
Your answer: 1550; rpm
